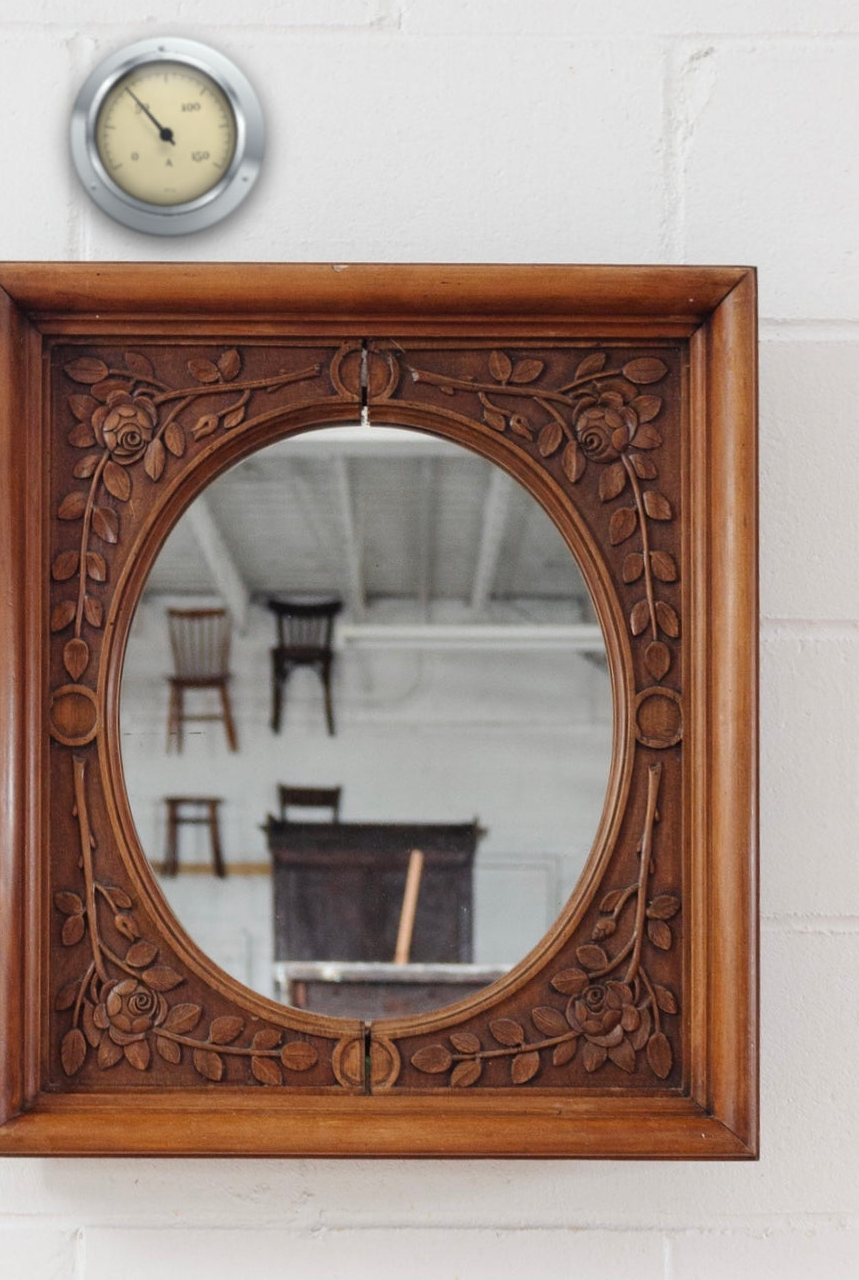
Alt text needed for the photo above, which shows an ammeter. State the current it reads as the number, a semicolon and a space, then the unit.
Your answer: 50; A
